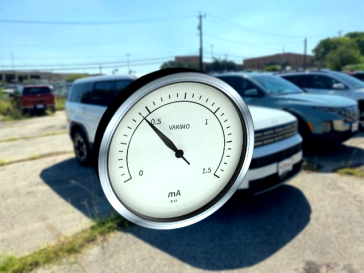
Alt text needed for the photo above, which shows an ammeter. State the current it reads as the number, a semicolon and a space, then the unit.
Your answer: 0.45; mA
